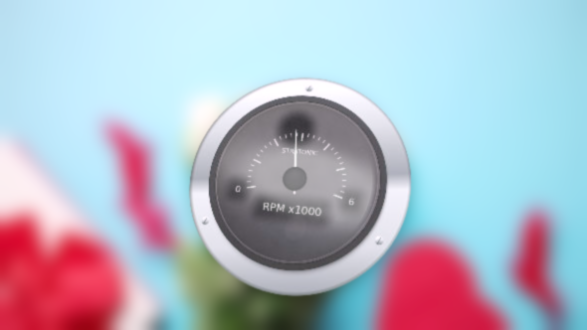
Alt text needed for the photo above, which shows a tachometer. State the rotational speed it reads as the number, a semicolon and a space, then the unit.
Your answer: 2800; rpm
